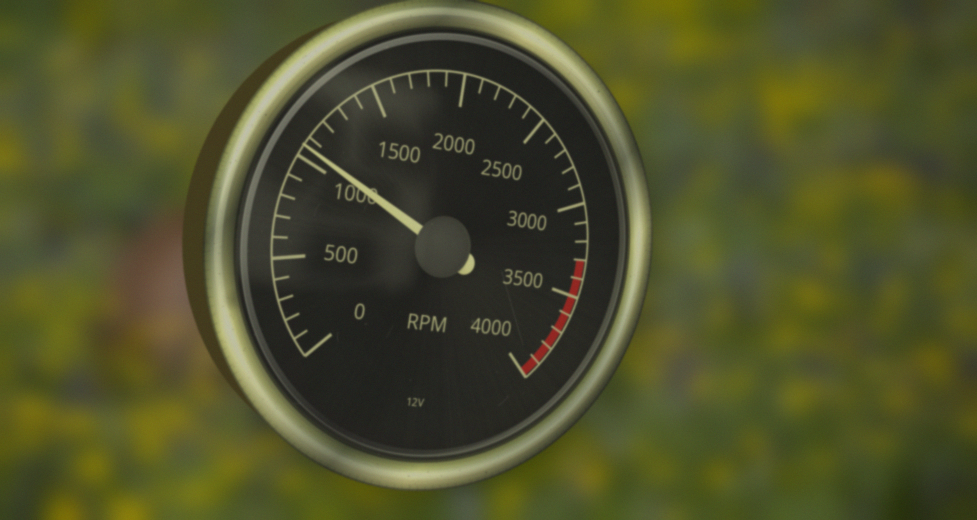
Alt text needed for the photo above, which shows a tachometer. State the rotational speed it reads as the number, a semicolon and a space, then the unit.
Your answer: 1050; rpm
